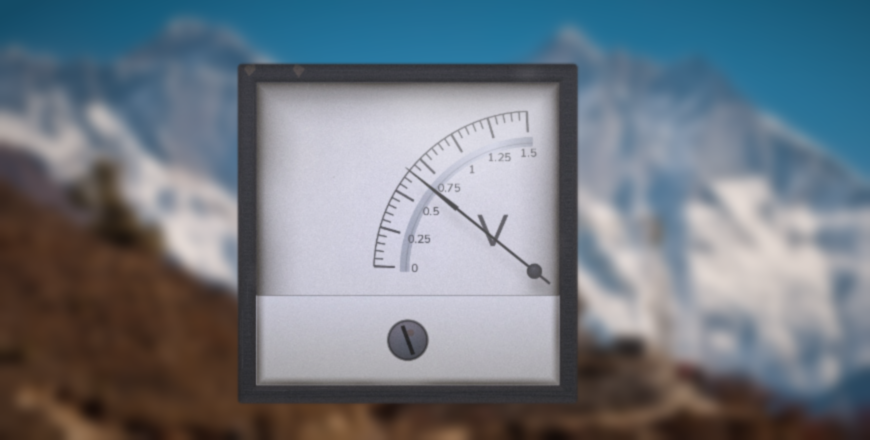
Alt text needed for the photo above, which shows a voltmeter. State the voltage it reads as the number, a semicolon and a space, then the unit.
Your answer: 0.65; V
